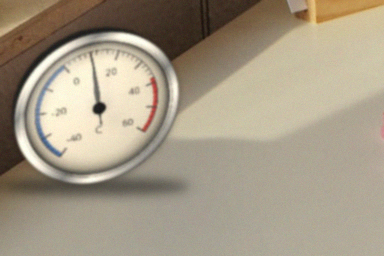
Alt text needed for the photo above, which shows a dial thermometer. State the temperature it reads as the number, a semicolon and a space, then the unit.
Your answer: 10; °C
